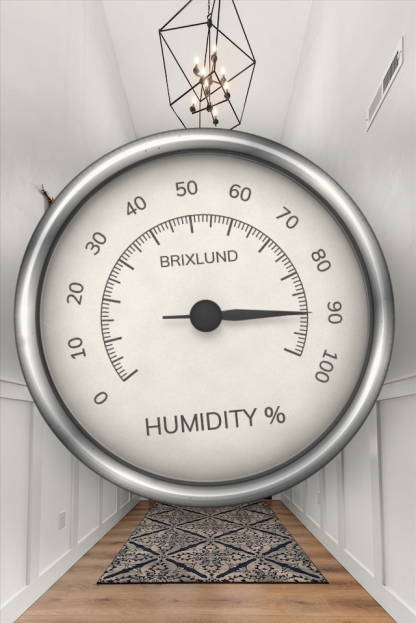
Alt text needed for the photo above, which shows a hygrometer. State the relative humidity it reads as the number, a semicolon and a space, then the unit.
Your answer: 90; %
